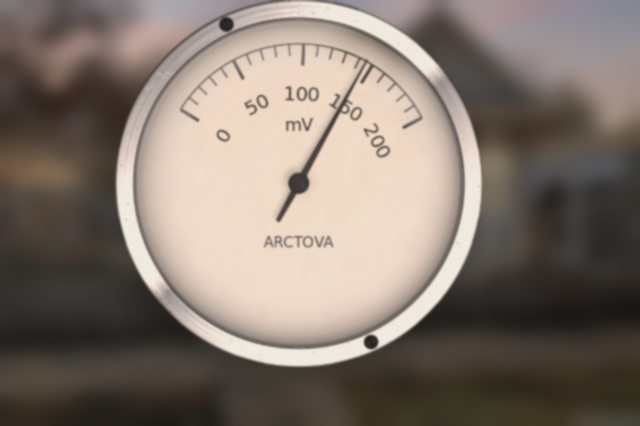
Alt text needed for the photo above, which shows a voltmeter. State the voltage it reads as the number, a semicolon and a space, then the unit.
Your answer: 145; mV
